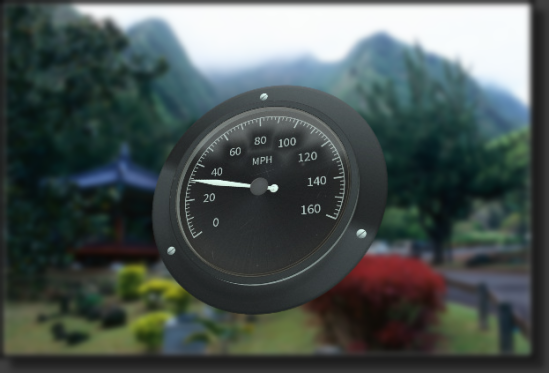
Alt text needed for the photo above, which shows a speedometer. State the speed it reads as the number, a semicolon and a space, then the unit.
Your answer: 30; mph
